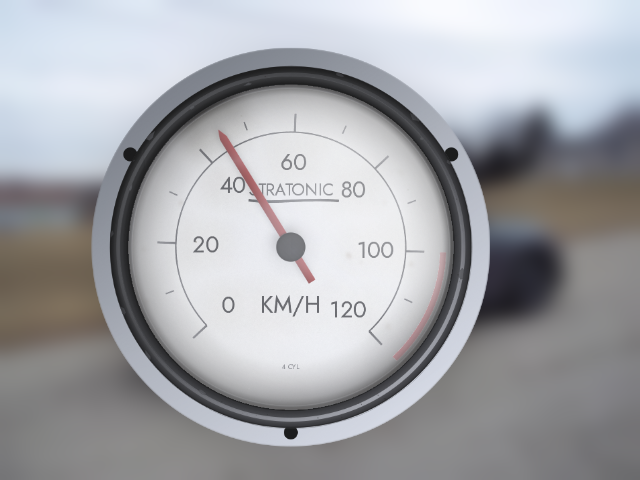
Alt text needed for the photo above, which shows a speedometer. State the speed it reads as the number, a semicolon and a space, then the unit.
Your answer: 45; km/h
